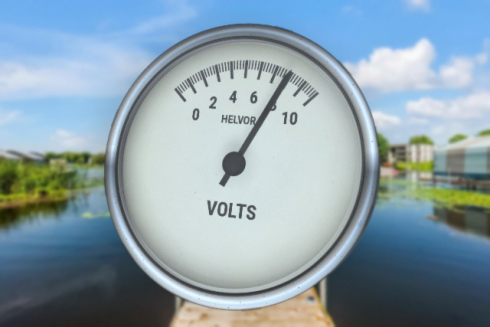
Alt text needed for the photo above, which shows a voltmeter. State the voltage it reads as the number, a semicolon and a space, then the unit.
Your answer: 8; V
